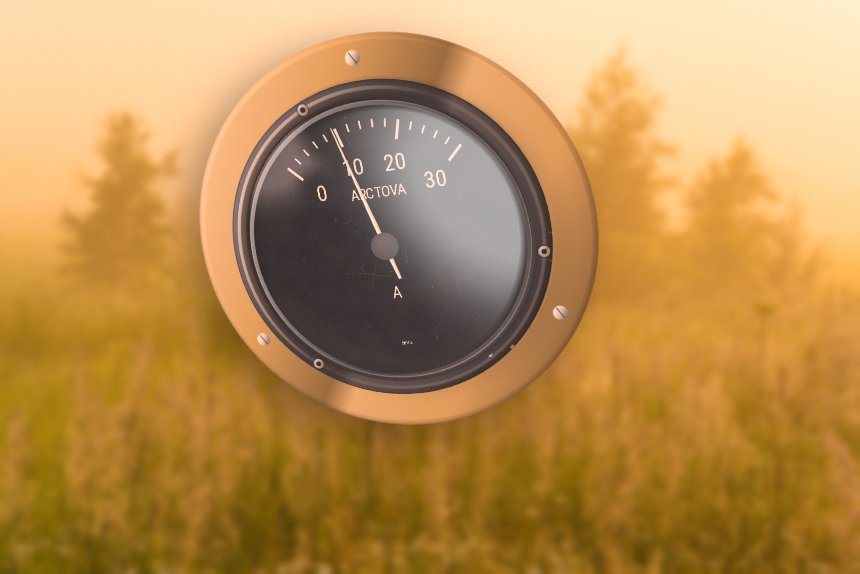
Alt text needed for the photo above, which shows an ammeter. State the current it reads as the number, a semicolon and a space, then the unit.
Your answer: 10; A
